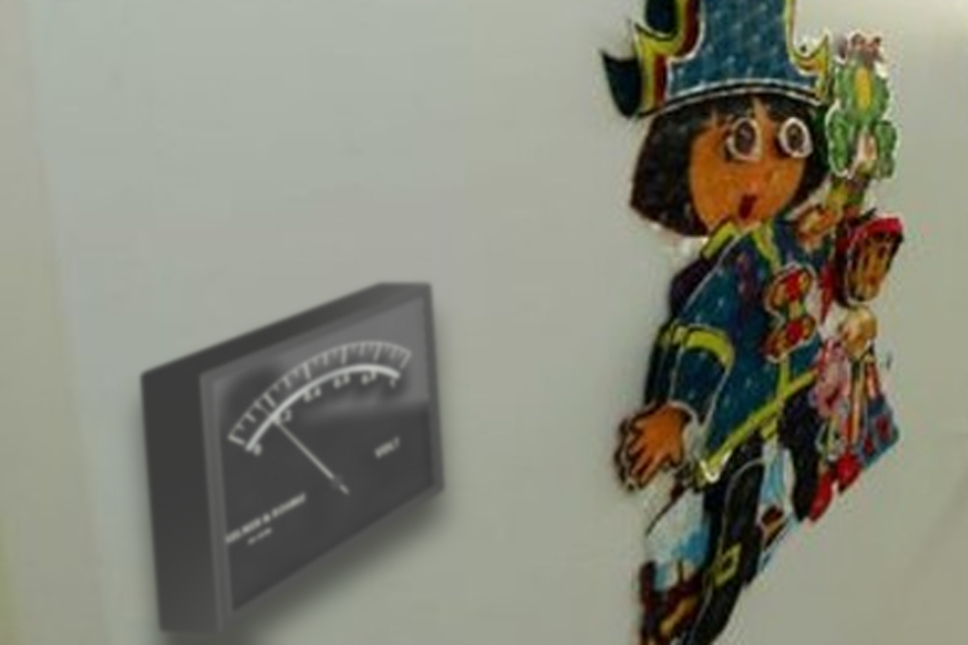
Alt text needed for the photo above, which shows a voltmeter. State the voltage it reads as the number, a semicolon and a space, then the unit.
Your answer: 0.15; V
